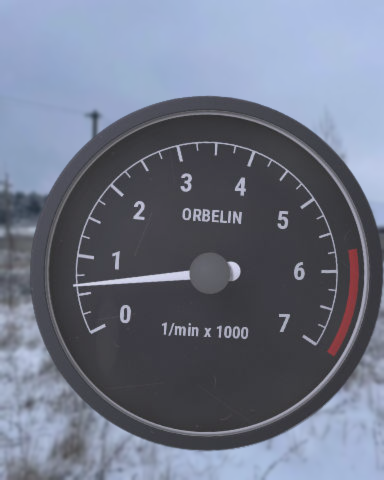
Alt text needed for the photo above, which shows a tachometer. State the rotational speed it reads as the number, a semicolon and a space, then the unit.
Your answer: 625; rpm
